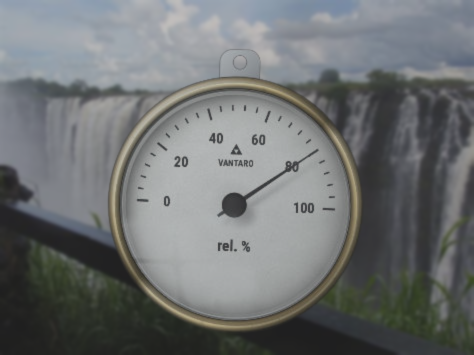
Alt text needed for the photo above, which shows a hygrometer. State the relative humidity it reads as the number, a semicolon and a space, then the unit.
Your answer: 80; %
